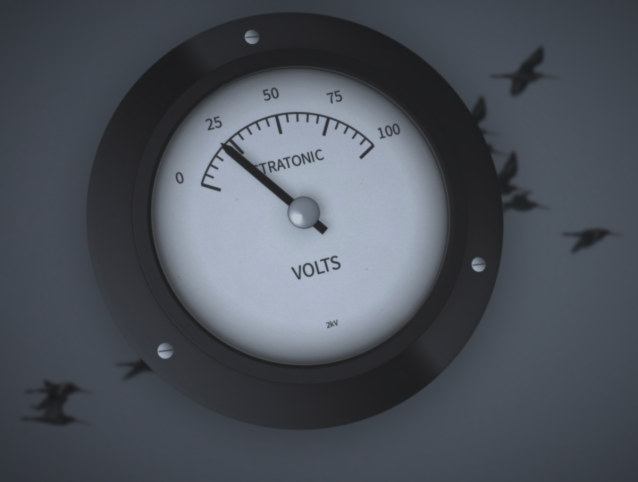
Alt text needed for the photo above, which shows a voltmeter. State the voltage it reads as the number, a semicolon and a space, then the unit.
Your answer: 20; V
